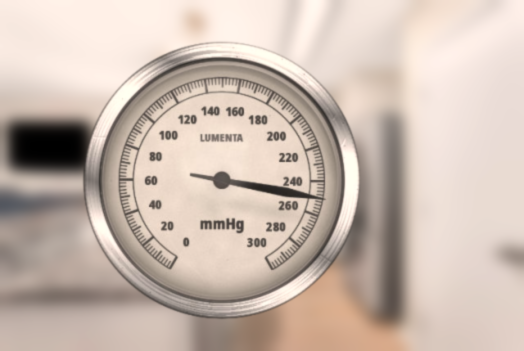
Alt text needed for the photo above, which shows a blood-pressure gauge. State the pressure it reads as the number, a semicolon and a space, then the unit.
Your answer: 250; mmHg
